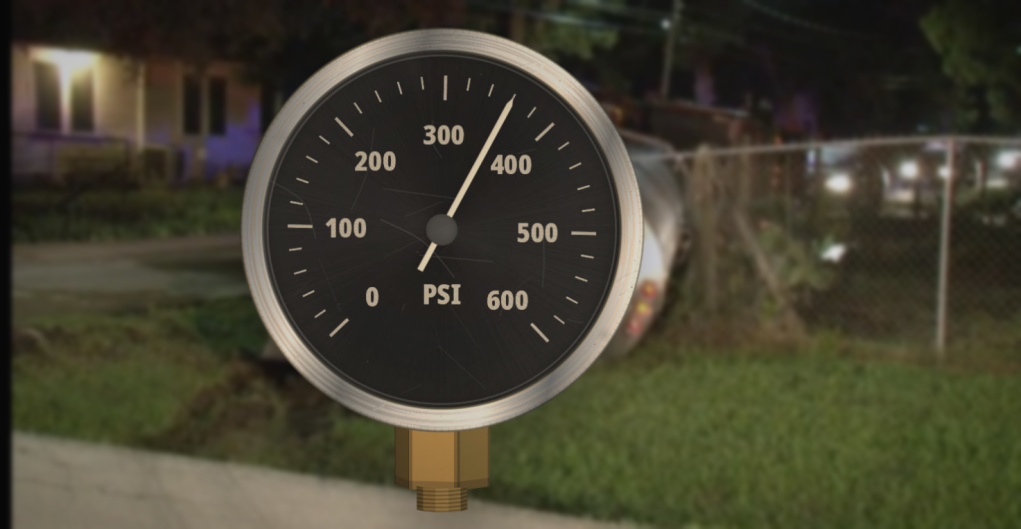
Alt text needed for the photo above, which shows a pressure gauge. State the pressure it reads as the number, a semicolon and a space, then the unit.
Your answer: 360; psi
